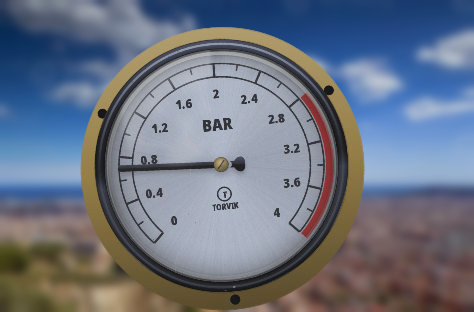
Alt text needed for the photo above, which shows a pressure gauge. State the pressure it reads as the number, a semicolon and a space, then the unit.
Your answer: 0.7; bar
